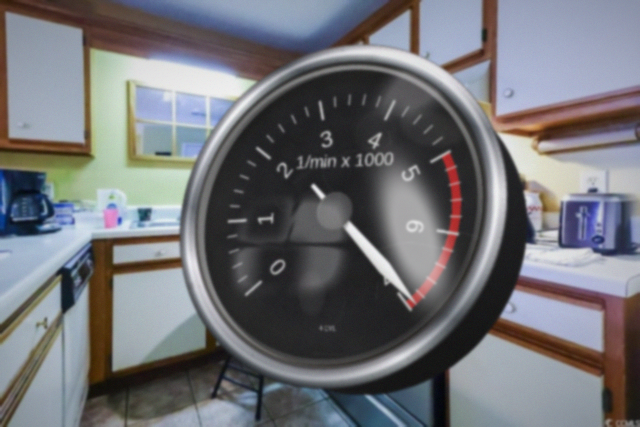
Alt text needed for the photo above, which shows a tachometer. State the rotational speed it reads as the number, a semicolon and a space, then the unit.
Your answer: 6900; rpm
